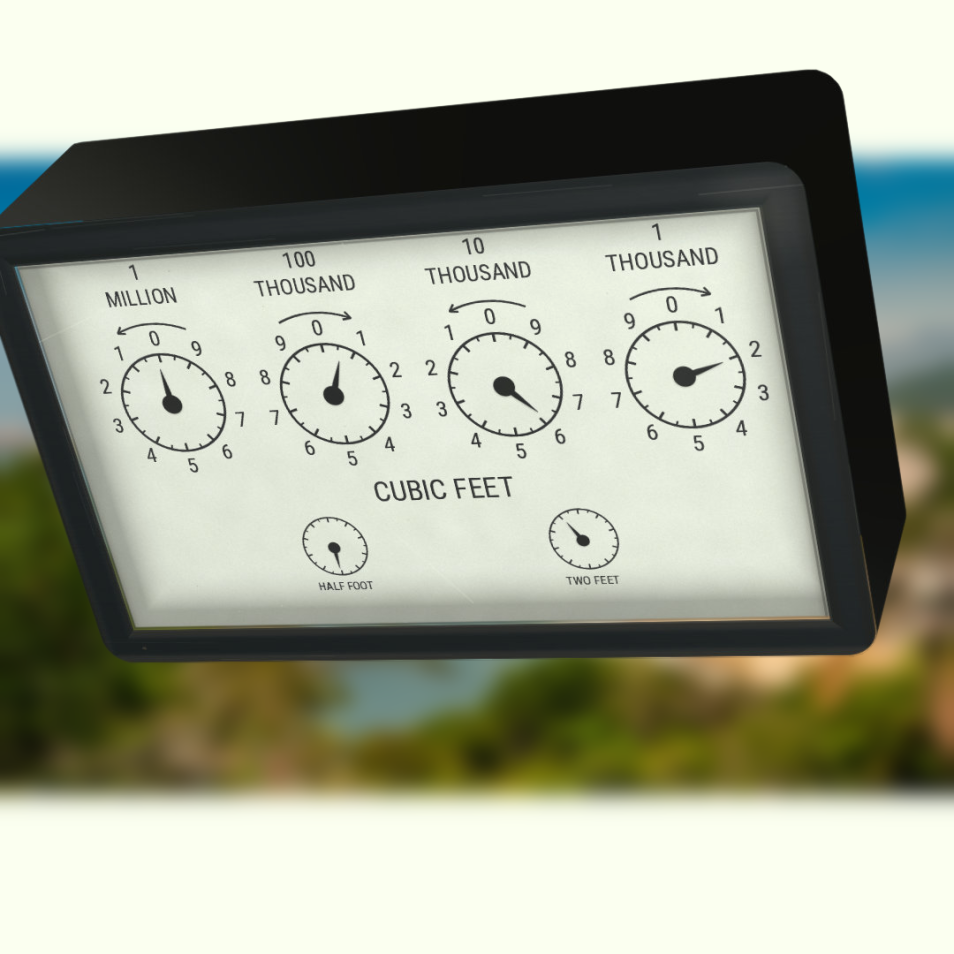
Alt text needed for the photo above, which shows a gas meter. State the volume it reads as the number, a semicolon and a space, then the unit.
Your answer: 6200; ft³
